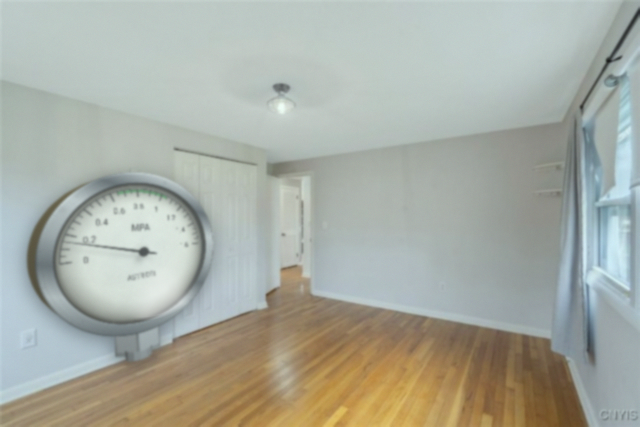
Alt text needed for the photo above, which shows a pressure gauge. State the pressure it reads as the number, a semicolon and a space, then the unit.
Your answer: 0.15; MPa
